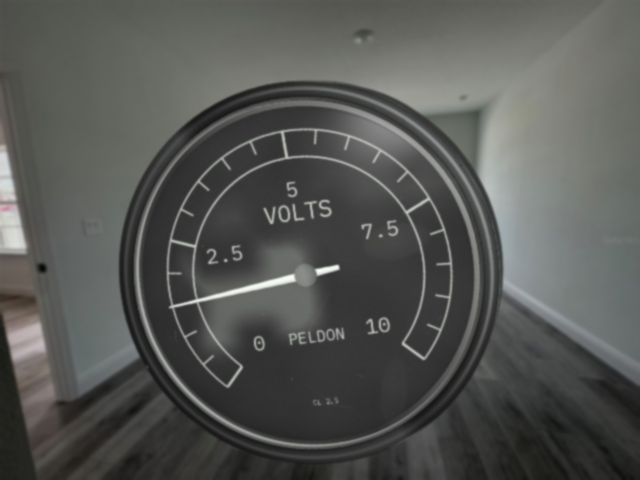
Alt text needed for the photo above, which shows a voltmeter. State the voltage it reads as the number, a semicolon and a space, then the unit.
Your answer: 1.5; V
